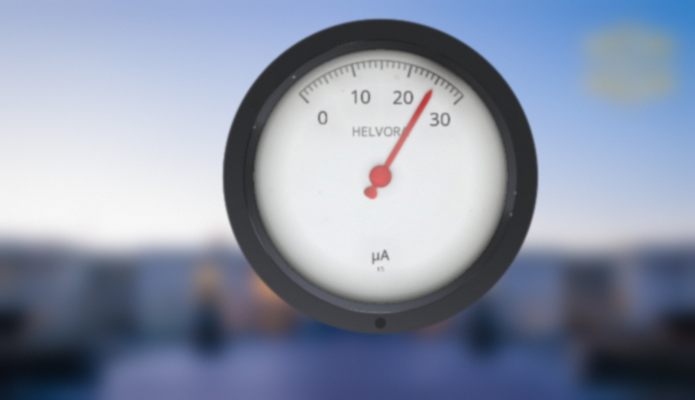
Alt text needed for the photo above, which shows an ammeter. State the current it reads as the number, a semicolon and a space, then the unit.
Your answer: 25; µA
